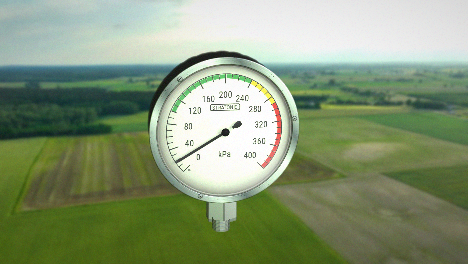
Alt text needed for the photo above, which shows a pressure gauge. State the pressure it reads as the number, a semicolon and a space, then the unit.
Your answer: 20; kPa
